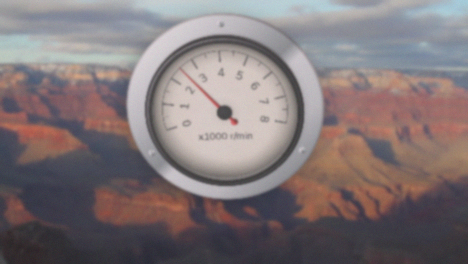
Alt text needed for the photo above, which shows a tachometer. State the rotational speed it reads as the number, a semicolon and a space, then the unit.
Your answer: 2500; rpm
